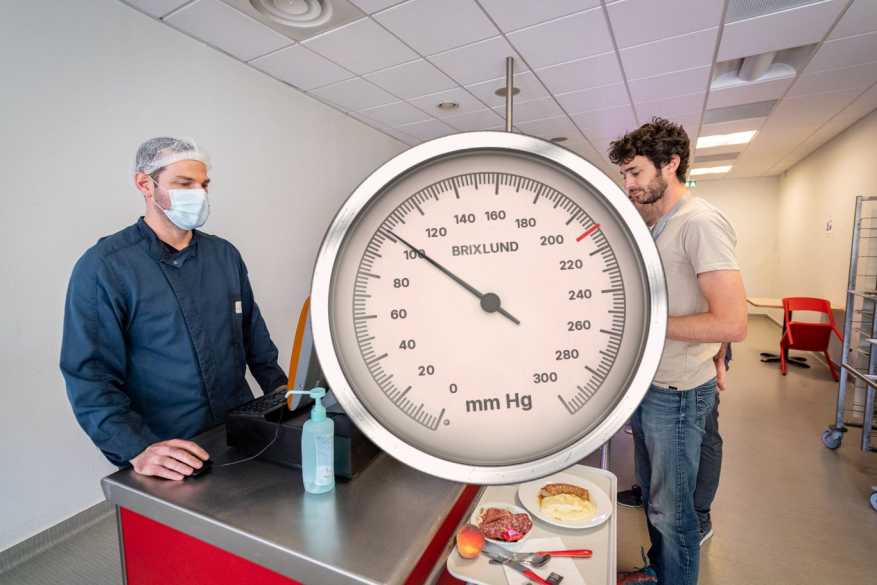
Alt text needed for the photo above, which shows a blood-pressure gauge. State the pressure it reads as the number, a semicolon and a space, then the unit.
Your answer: 102; mmHg
